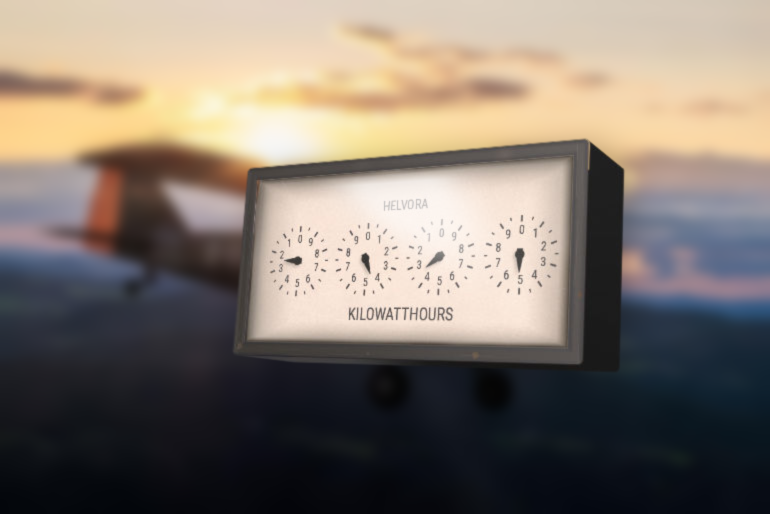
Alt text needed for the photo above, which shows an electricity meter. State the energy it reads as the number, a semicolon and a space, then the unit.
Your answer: 2435; kWh
